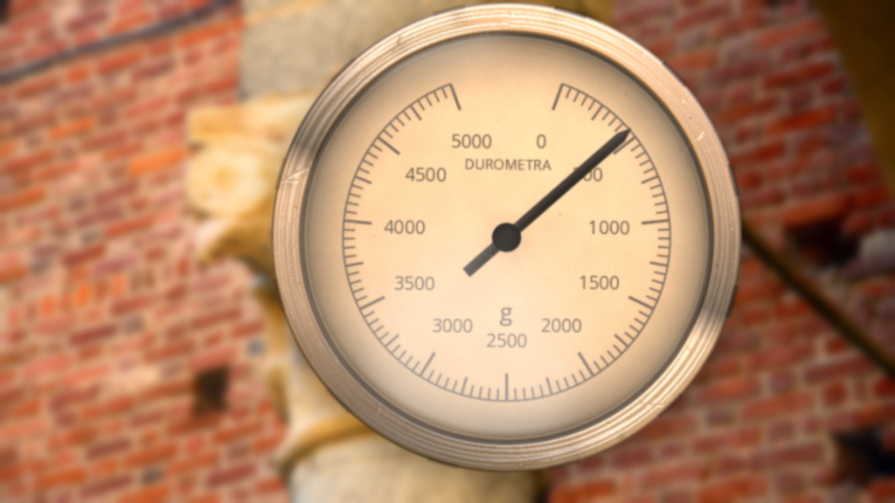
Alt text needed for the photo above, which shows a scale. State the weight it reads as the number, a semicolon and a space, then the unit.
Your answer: 450; g
